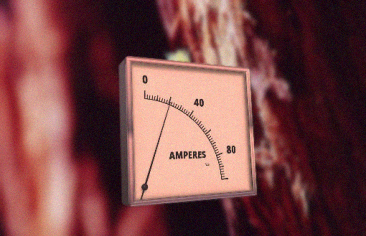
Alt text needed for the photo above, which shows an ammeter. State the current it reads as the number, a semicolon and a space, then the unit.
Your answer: 20; A
